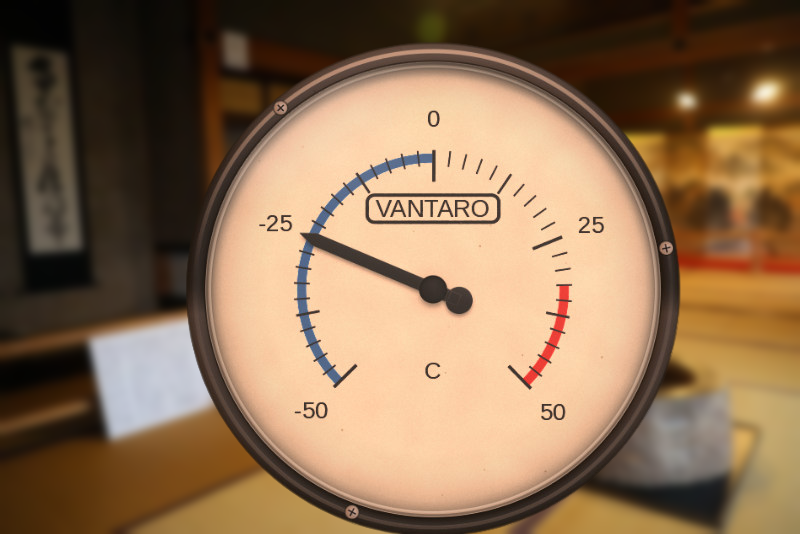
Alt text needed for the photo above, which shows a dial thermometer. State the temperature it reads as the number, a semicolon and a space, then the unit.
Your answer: -25; °C
